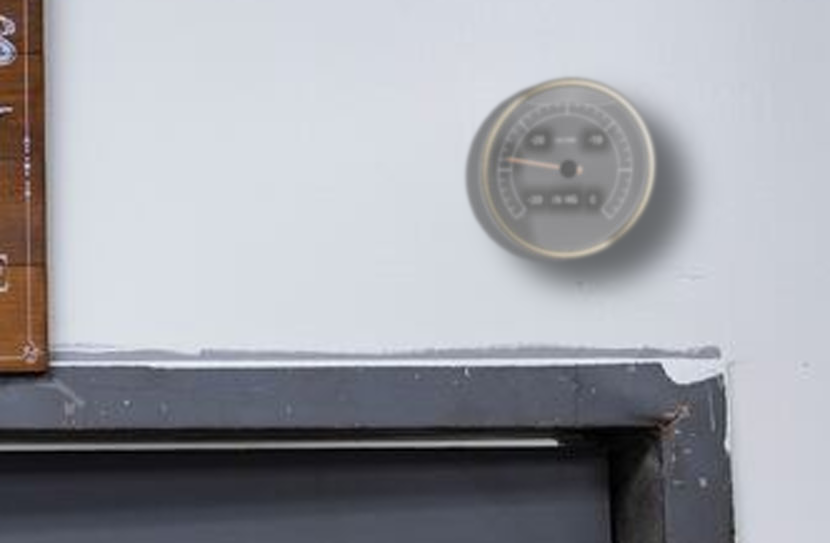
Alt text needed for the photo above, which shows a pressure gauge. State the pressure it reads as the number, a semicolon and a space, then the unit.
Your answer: -24; inHg
